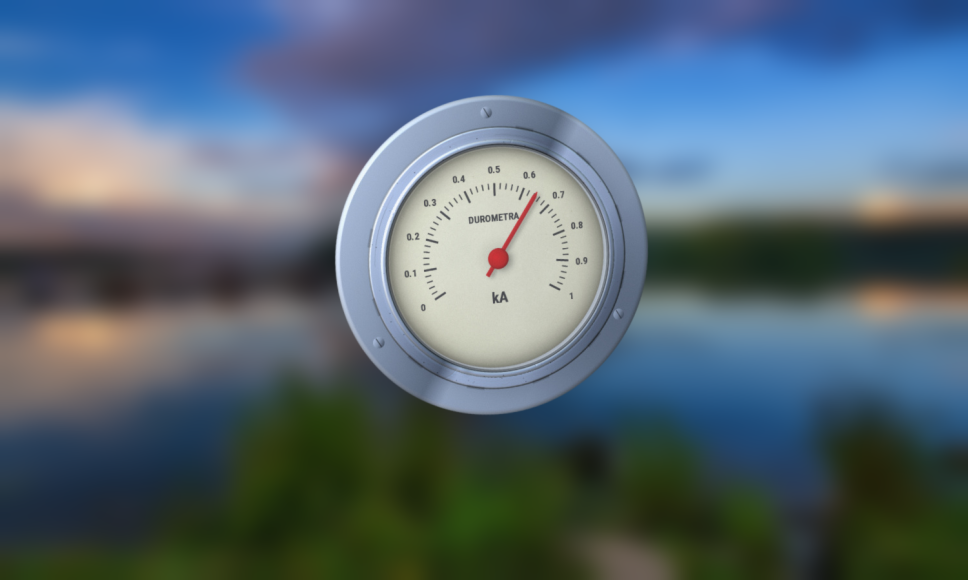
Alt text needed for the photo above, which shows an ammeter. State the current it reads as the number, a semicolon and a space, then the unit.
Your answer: 0.64; kA
